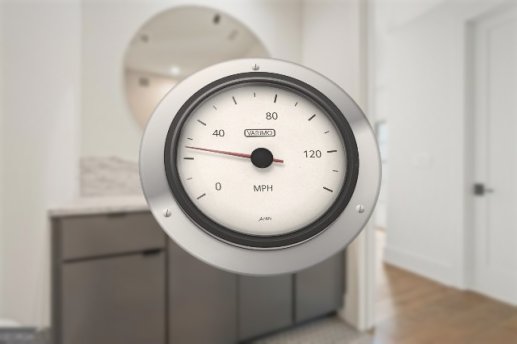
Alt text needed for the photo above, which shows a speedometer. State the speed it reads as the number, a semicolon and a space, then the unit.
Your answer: 25; mph
